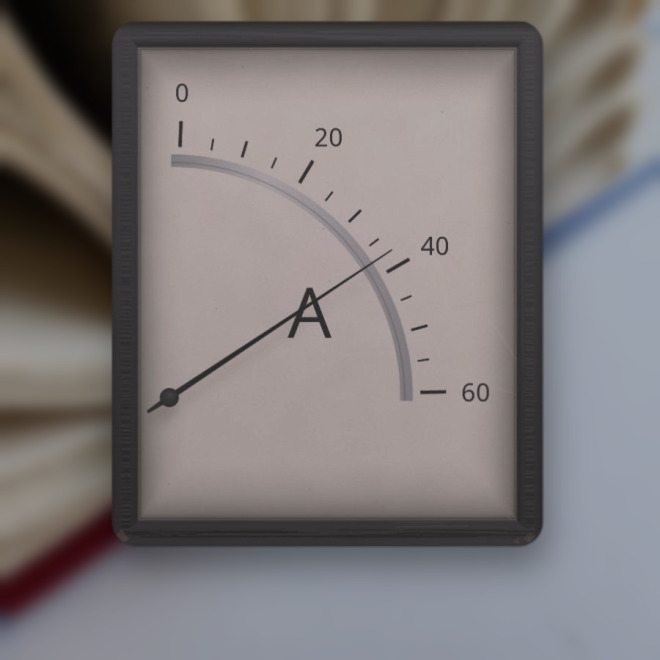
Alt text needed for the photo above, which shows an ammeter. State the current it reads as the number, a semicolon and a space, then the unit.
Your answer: 37.5; A
